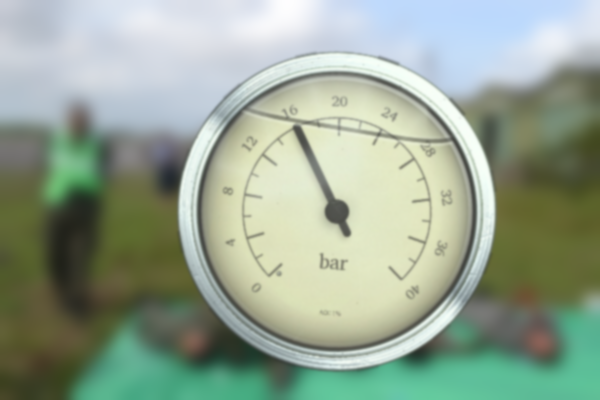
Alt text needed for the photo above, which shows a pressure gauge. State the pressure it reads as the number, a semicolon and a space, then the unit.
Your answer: 16; bar
